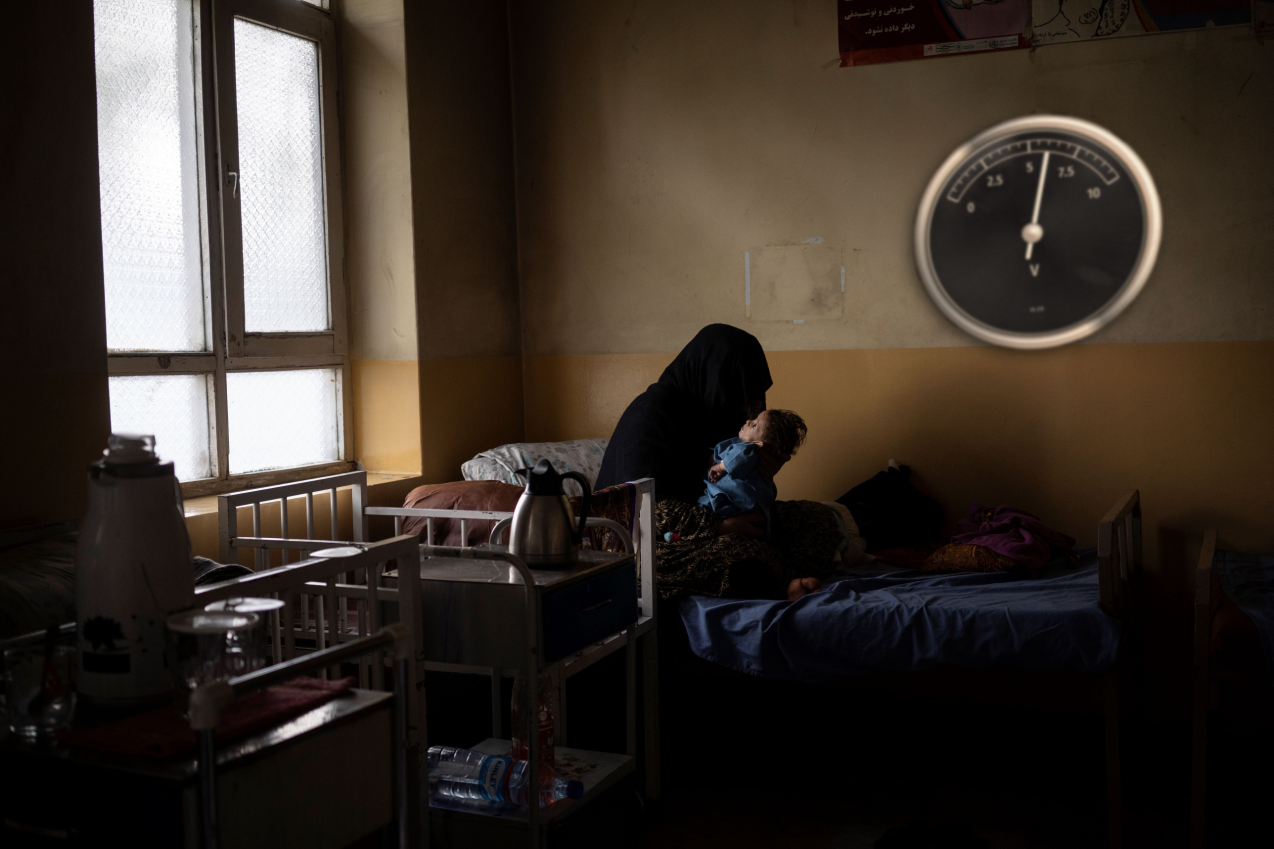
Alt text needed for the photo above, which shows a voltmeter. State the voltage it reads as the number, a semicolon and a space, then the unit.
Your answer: 6; V
